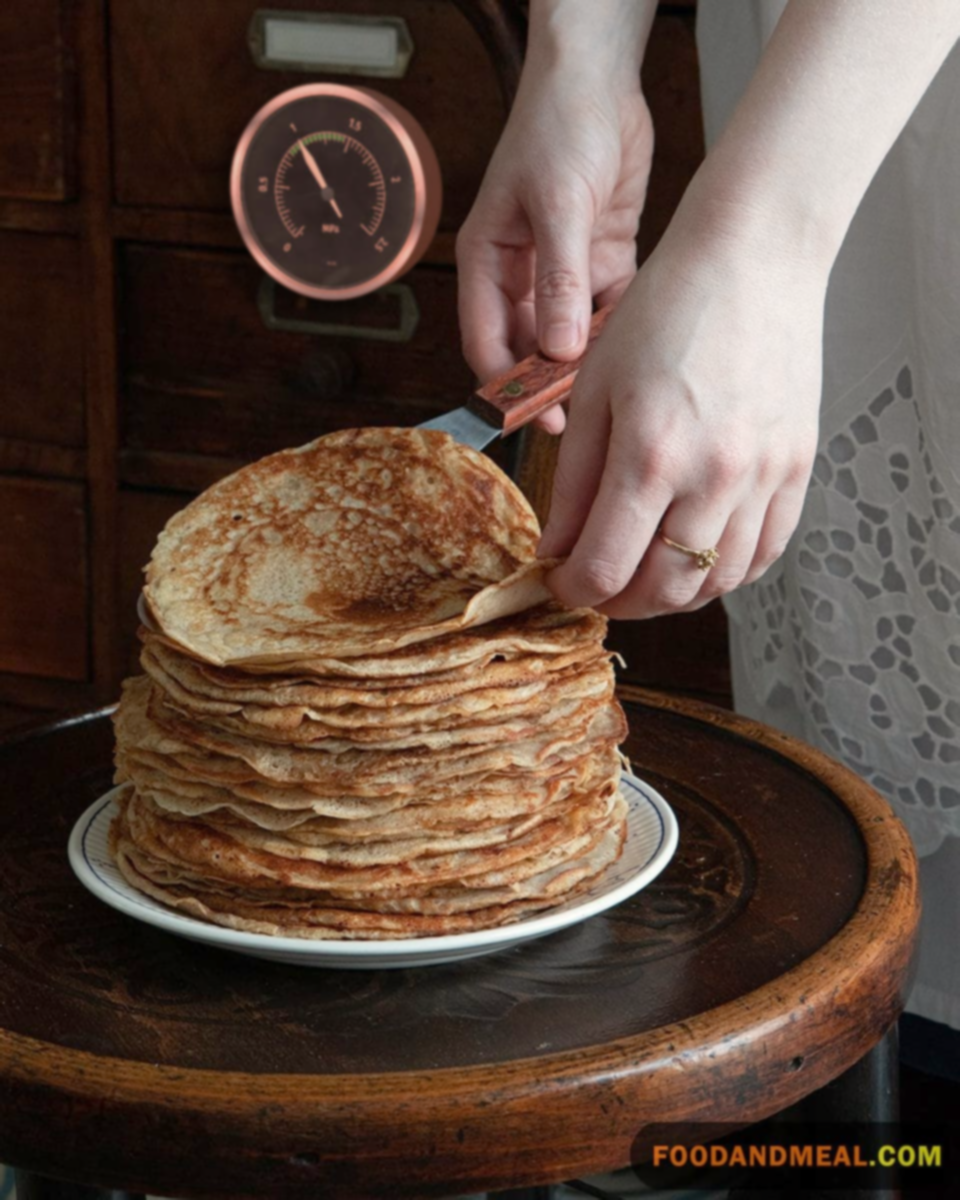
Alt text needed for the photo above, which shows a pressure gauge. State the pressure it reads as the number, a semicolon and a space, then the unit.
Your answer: 1; MPa
